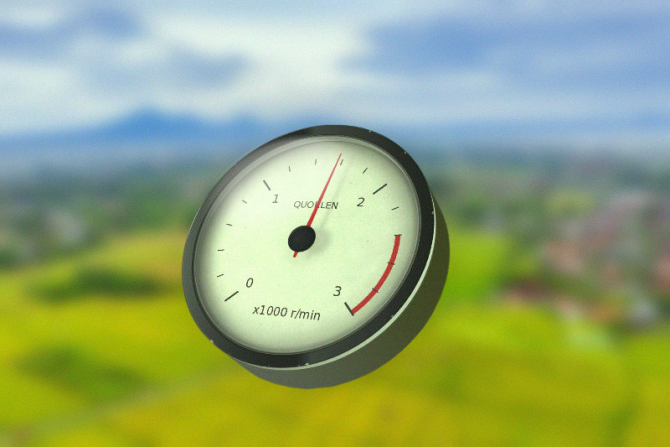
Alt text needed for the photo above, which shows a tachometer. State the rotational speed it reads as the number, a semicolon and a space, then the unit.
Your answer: 1600; rpm
